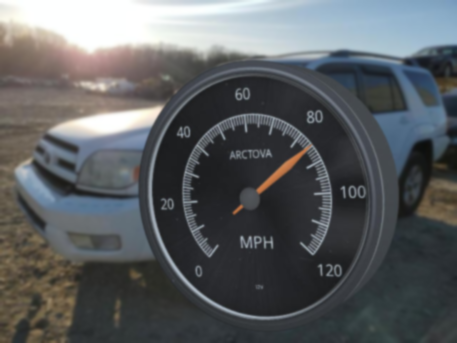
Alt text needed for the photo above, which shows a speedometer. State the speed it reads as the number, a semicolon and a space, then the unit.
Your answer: 85; mph
